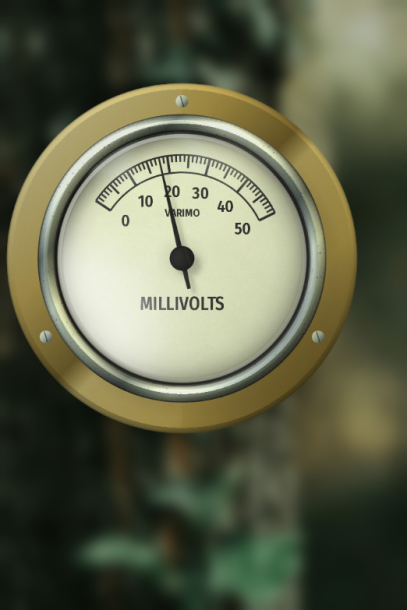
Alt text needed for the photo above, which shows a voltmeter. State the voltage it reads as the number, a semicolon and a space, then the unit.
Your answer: 18; mV
